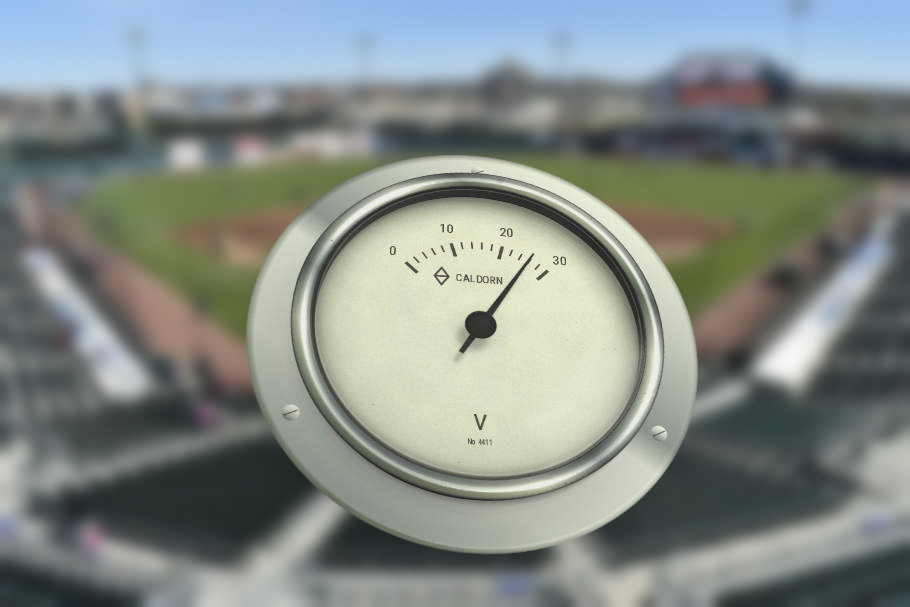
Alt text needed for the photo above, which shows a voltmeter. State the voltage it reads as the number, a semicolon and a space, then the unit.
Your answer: 26; V
